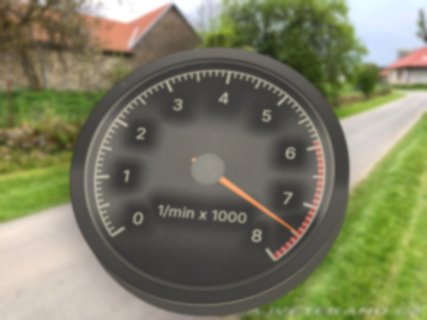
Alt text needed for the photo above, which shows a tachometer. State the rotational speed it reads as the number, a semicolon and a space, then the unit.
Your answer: 7500; rpm
